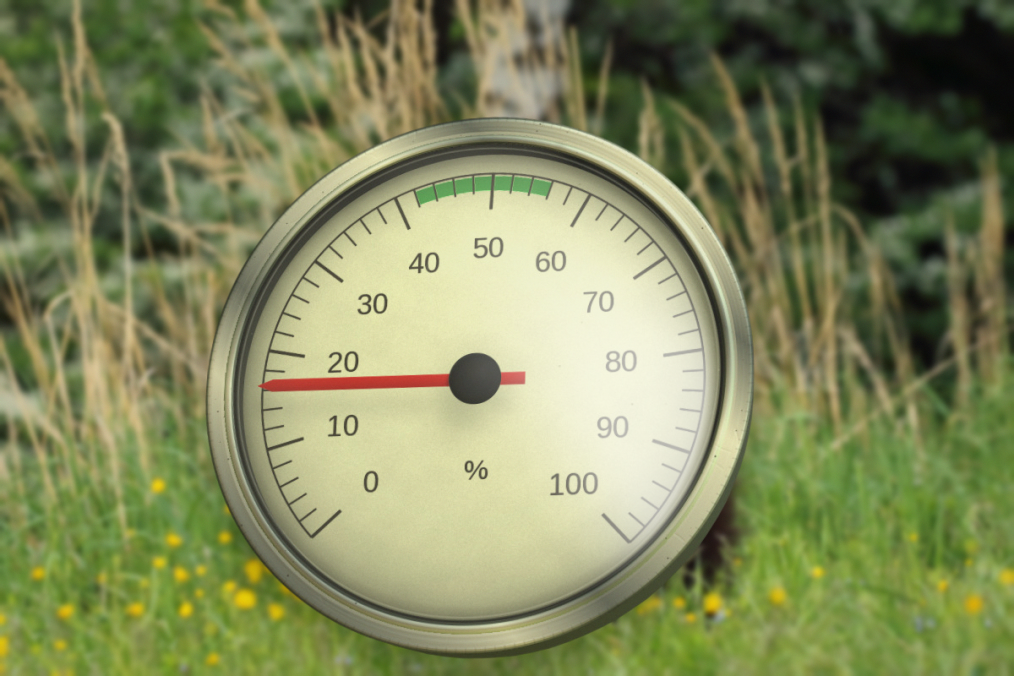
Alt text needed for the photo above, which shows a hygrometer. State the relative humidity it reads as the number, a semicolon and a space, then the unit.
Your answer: 16; %
